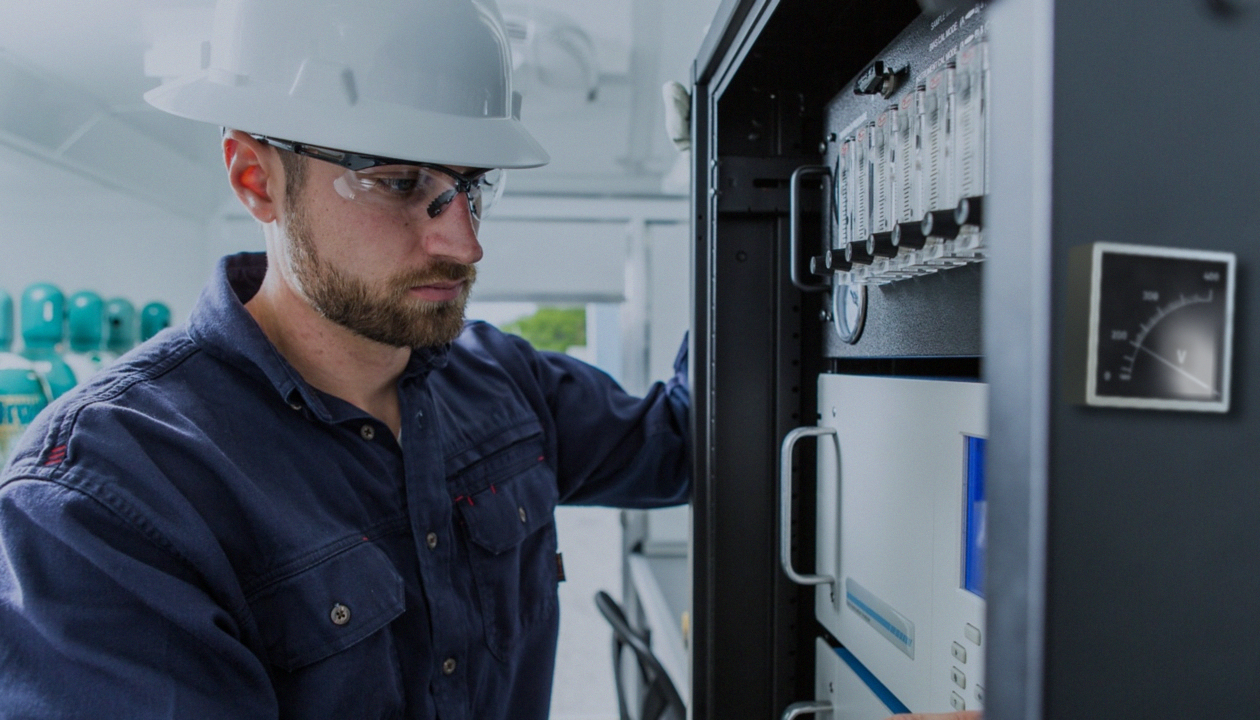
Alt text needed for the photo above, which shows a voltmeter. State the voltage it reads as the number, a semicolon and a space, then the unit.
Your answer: 200; V
